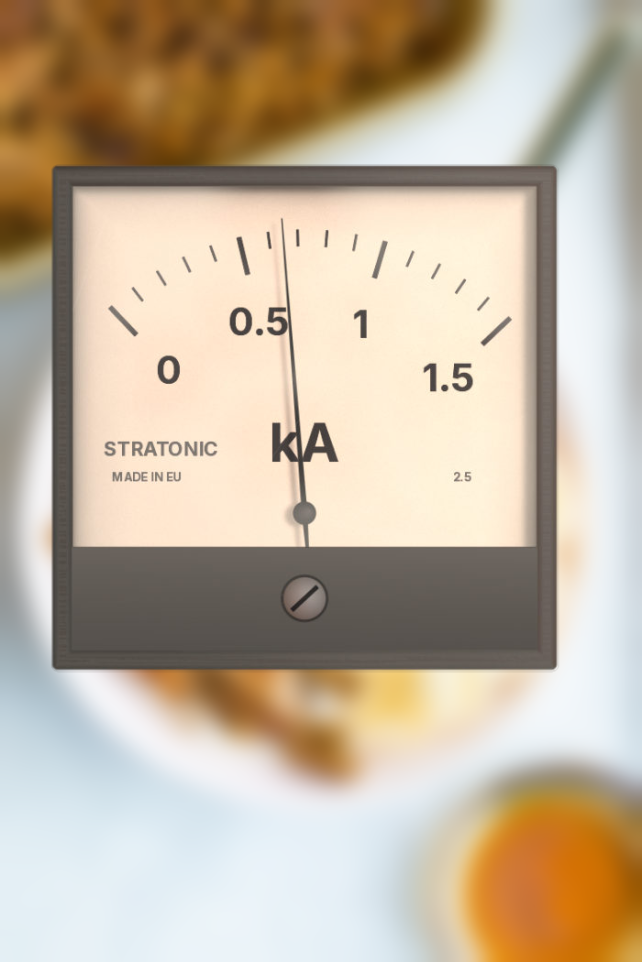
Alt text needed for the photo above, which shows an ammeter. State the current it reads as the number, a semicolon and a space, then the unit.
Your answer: 0.65; kA
